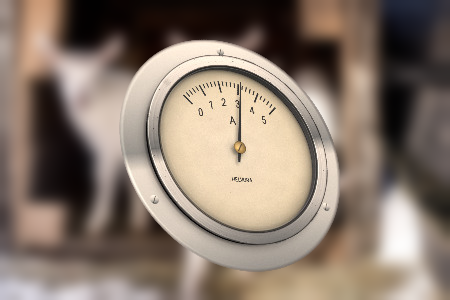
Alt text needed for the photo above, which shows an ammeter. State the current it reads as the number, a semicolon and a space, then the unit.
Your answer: 3; A
